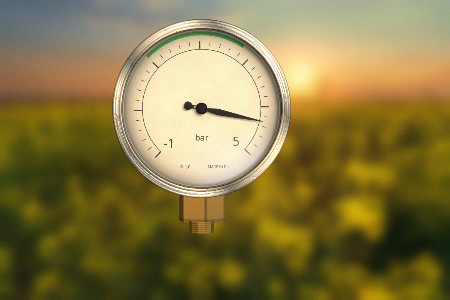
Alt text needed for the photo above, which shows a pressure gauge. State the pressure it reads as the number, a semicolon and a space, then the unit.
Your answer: 4.3; bar
